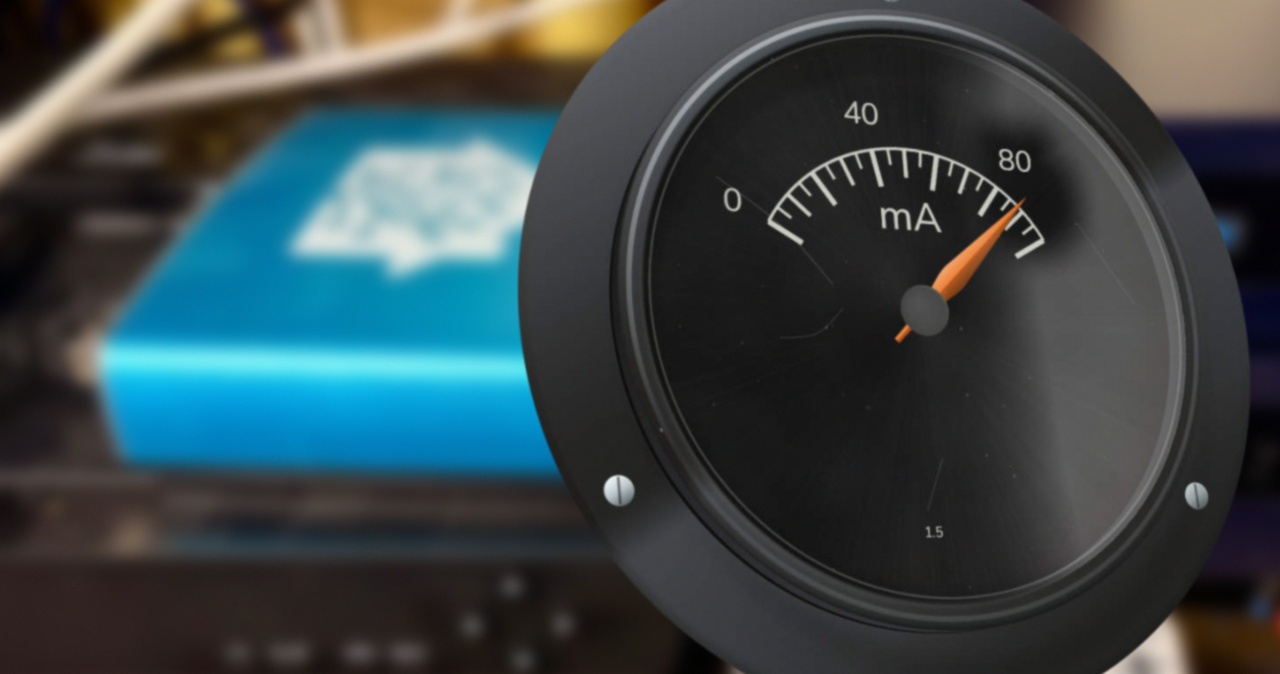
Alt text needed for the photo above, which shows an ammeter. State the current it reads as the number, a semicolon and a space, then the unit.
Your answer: 87.5; mA
